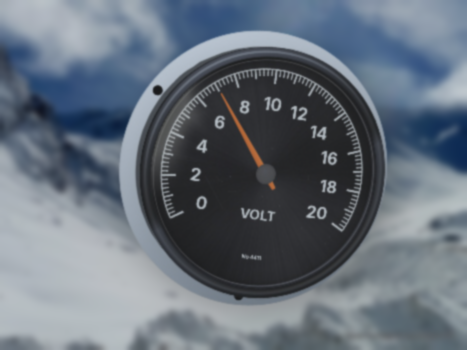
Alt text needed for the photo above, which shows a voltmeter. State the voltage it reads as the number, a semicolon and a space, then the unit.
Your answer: 7; V
